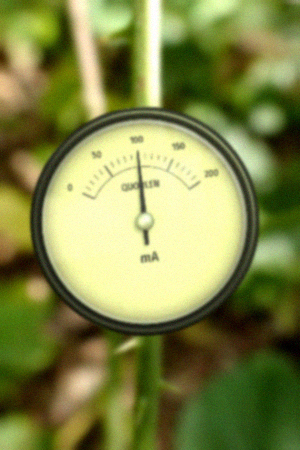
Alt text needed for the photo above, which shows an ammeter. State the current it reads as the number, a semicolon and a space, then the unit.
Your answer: 100; mA
